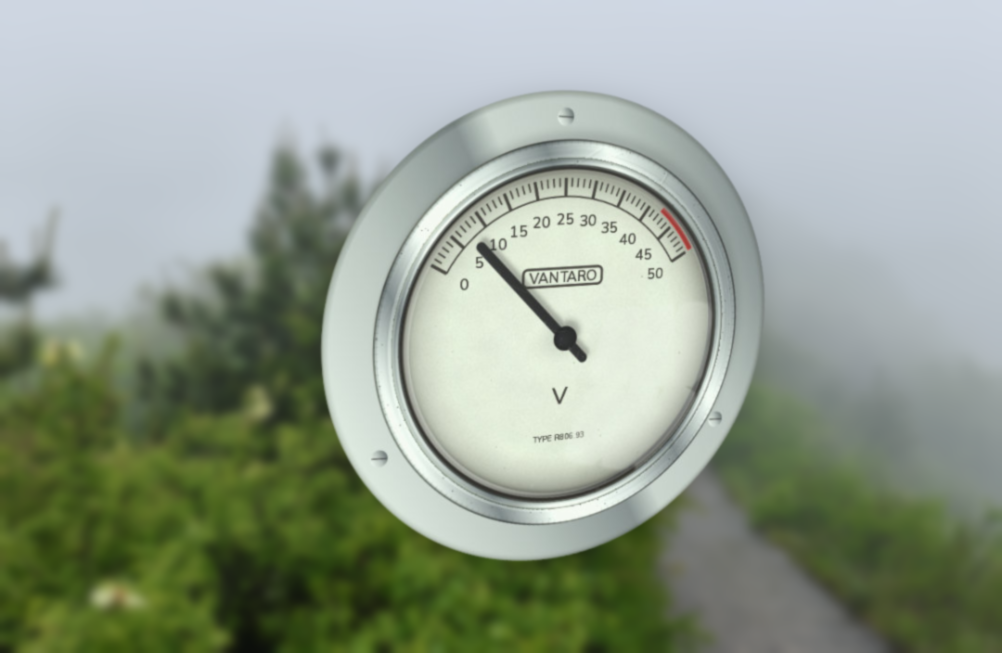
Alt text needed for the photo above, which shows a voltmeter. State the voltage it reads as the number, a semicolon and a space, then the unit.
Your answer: 7; V
